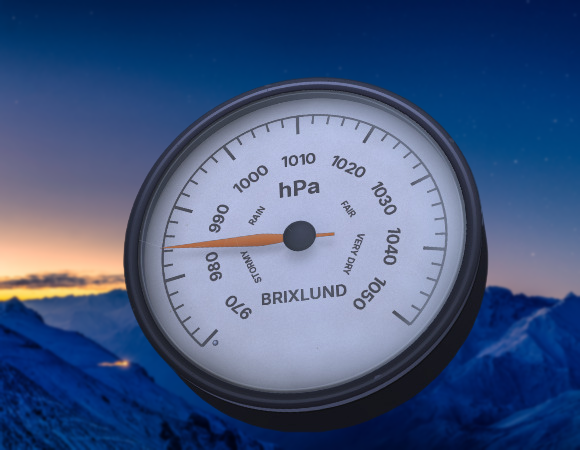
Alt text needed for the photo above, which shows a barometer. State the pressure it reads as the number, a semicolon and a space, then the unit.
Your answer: 984; hPa
